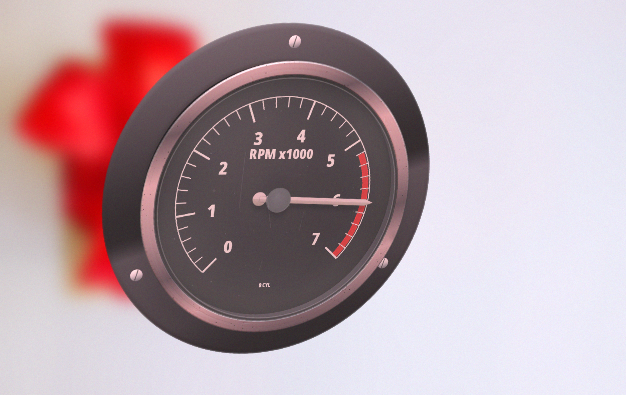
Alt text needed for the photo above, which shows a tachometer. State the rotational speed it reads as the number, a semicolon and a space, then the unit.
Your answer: 6000; rpm
